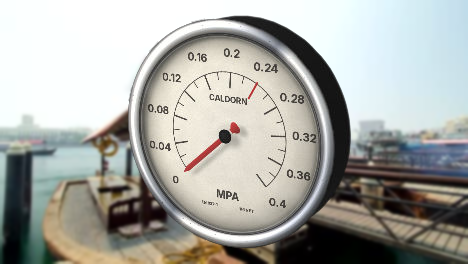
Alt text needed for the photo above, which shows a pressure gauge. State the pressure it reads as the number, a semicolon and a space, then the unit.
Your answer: 0; MPa
